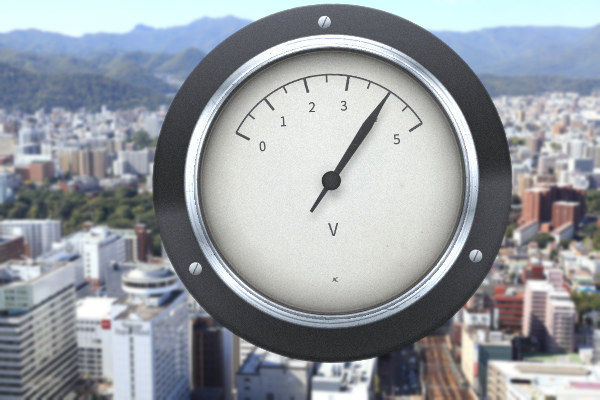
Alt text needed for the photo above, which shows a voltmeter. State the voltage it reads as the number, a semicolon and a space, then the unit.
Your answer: 4; V
